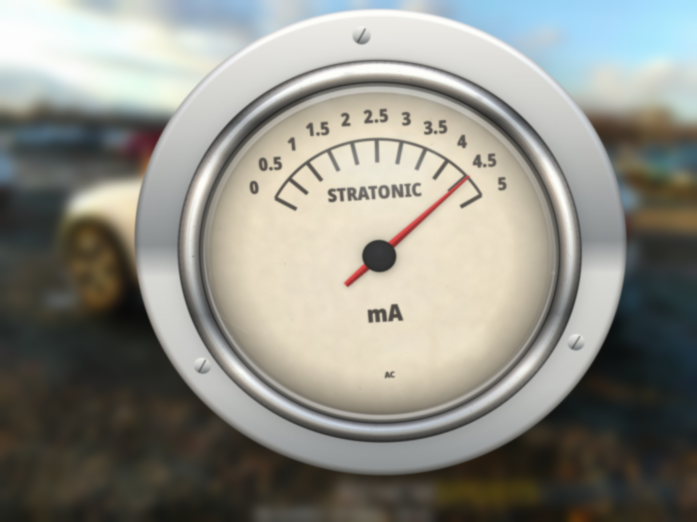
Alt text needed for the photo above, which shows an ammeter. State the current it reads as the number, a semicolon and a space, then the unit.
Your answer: 4.5; mA
